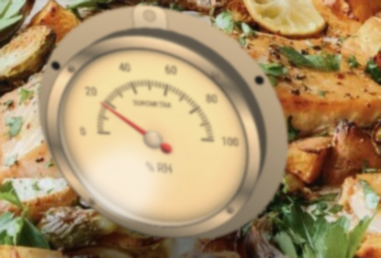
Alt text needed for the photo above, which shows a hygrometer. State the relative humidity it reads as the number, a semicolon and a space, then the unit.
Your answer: 20; %
